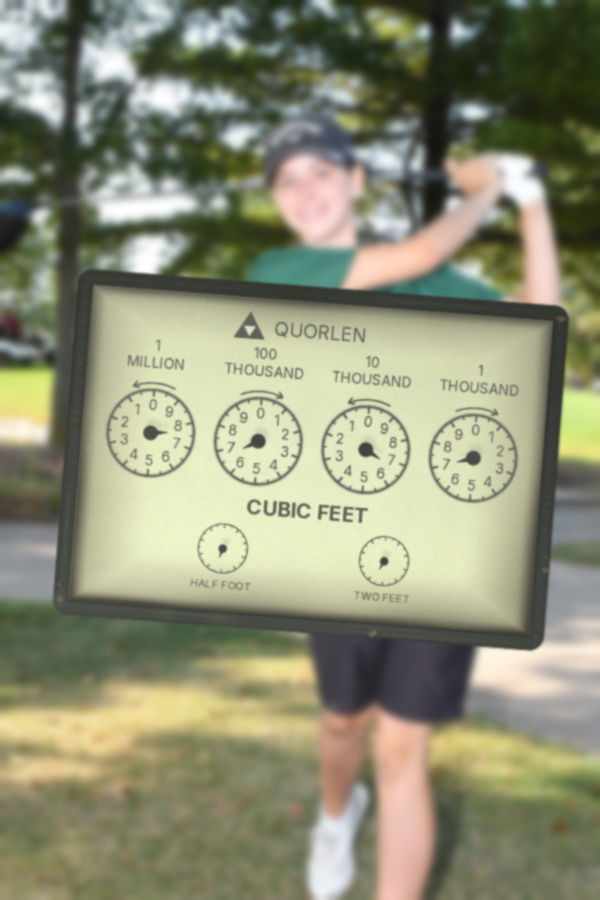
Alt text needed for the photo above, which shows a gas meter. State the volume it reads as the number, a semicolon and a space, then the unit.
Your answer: 766700; ft³
